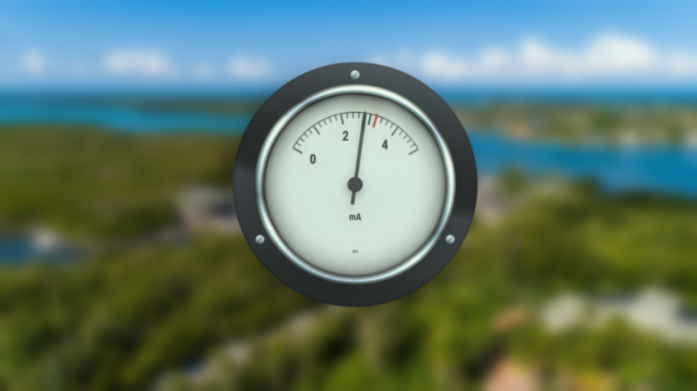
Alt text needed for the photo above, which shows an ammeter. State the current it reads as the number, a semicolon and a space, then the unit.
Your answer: 2.8; mA
